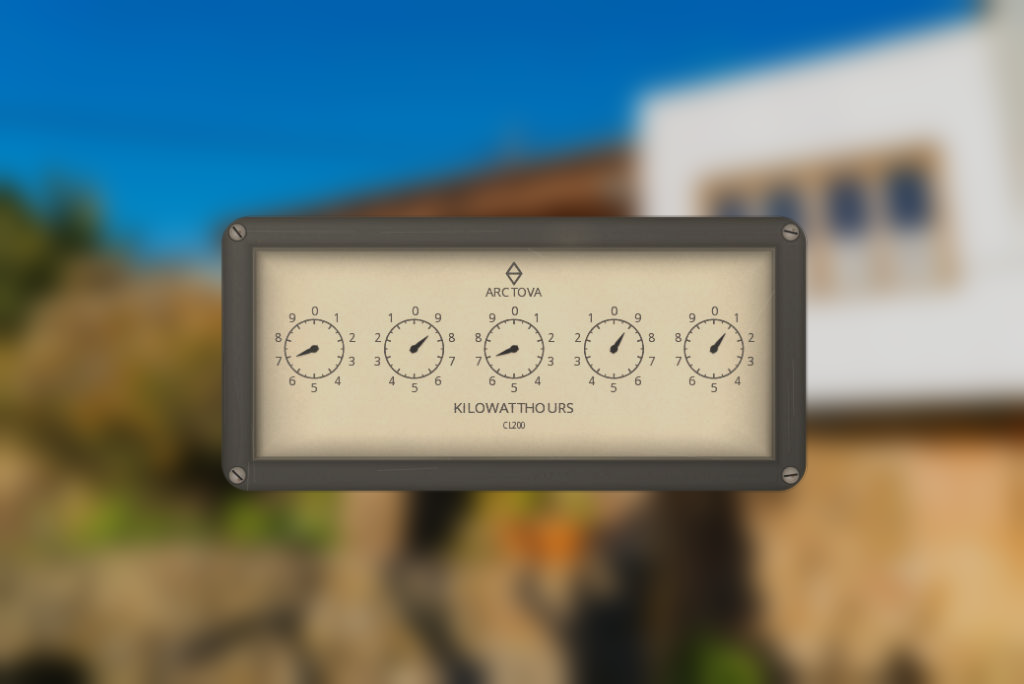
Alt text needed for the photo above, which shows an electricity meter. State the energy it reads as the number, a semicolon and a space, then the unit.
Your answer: 68691; kWh
